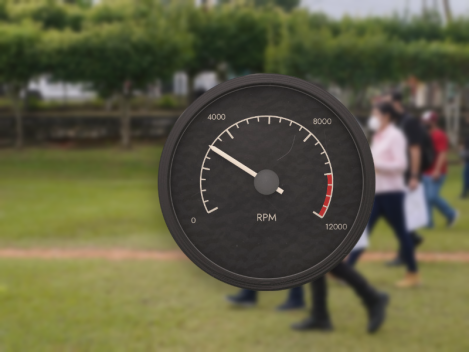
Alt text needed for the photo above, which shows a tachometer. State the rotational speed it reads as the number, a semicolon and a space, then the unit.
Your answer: 3000; rpm
